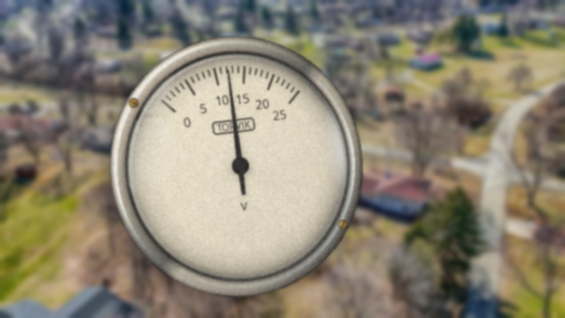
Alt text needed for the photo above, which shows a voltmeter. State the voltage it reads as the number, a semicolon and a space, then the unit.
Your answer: 12; V
